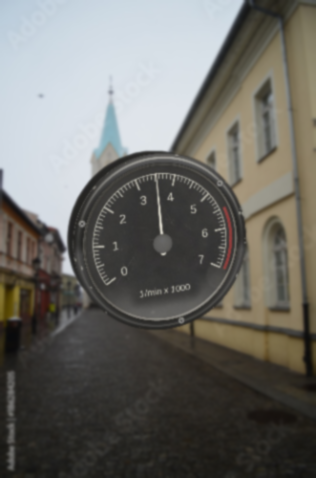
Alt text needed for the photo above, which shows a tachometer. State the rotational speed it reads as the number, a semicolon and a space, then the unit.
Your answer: 3500; rpm
